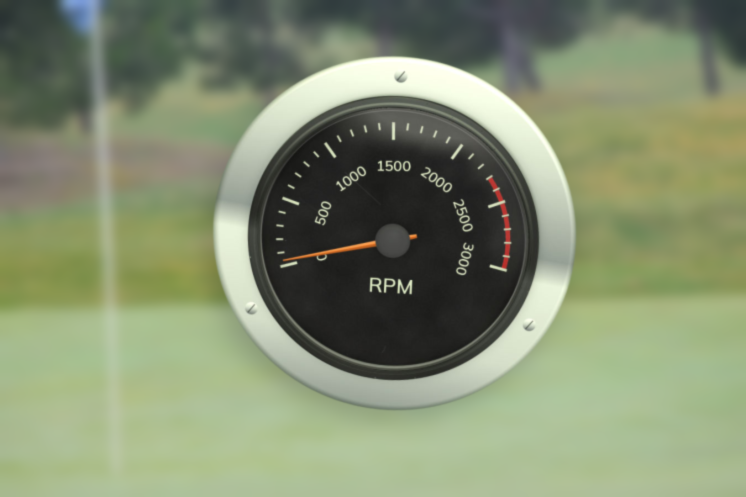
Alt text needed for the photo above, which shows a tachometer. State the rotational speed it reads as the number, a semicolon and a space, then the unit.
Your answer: 50; rpm
